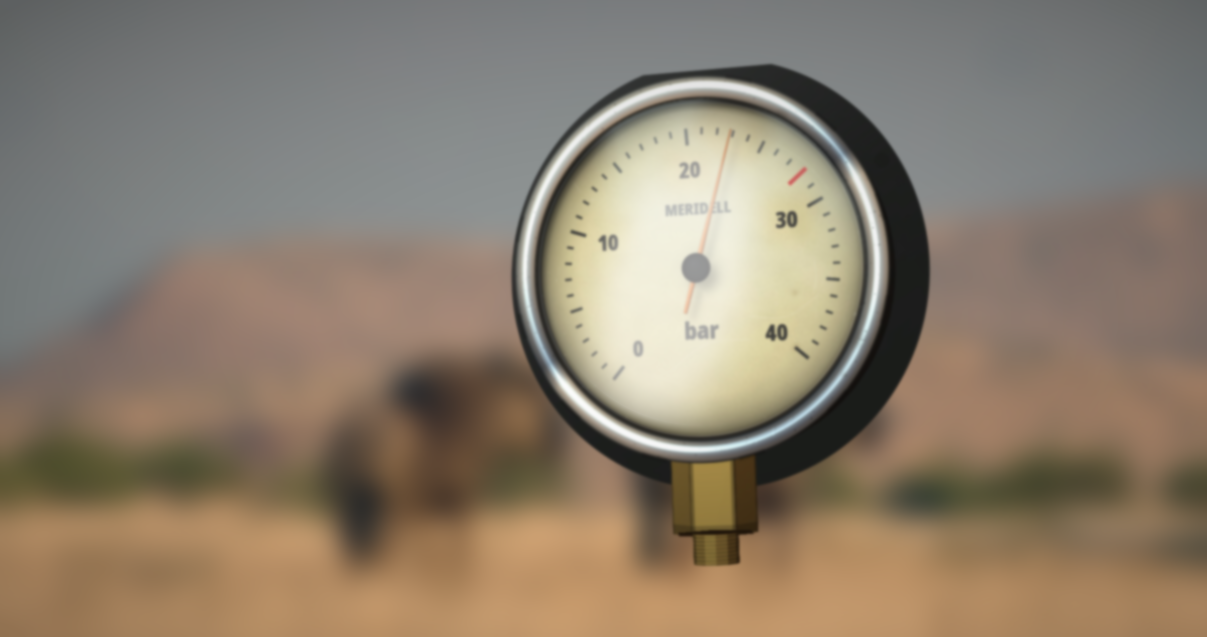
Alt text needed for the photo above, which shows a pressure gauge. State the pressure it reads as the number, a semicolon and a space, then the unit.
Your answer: 23; bar
